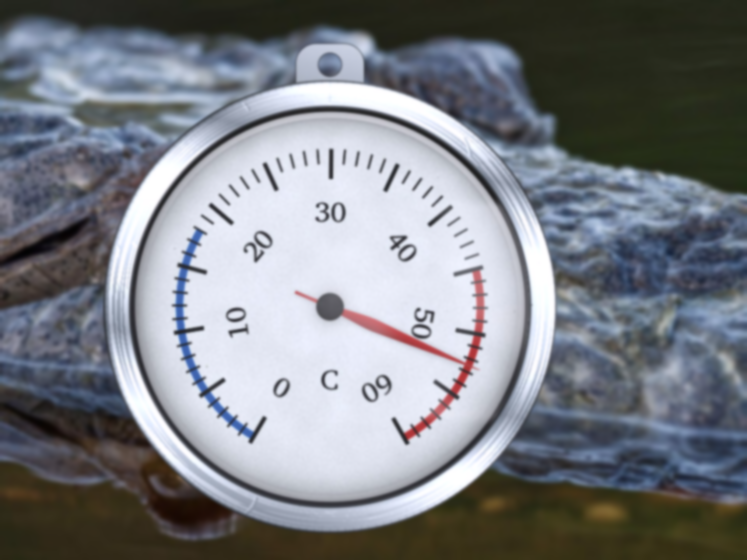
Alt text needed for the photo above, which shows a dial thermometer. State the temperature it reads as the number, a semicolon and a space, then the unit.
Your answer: 52.5; °C
